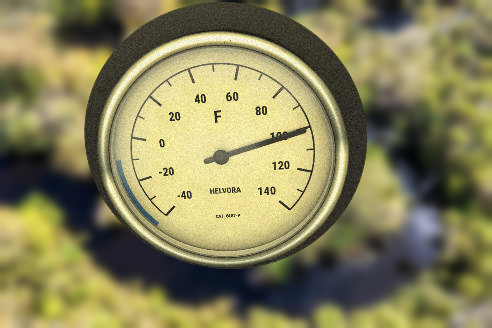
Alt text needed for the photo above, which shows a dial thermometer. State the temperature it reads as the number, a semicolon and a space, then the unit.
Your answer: 100; °F
